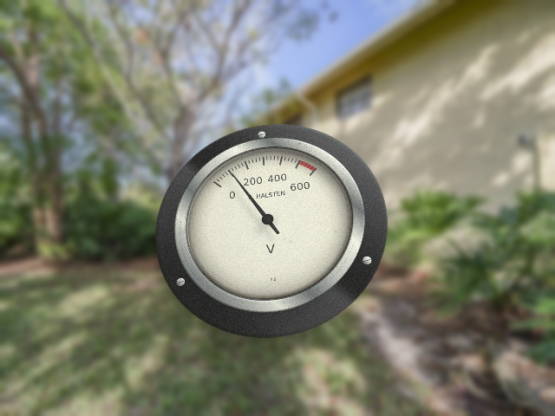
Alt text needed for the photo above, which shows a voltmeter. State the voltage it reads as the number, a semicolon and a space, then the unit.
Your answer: 100; V
